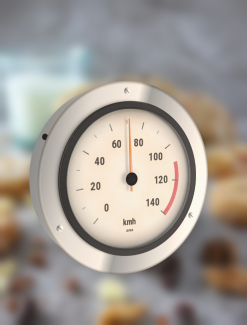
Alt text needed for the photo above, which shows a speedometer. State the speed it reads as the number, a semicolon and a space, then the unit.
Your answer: 70; km/h
